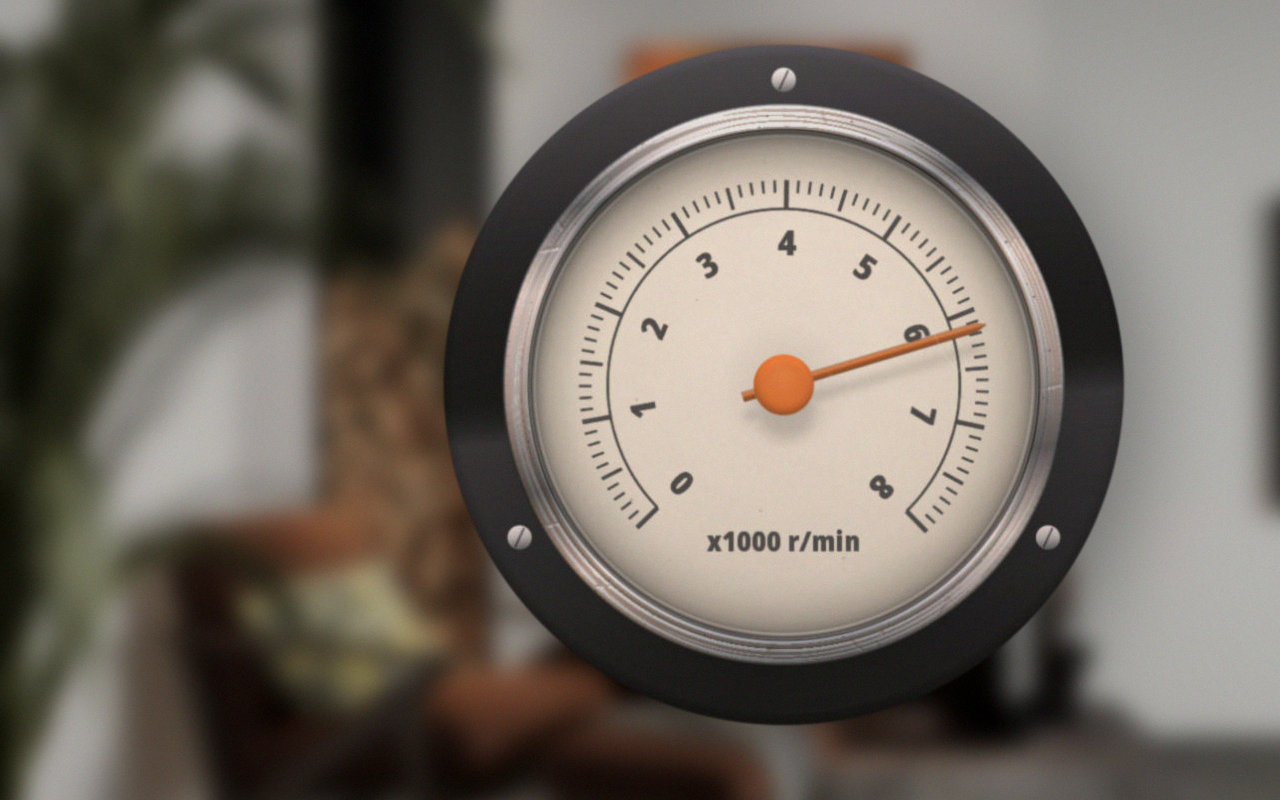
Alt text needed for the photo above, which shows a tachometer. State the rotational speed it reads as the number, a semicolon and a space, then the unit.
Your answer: 6150; rpm
